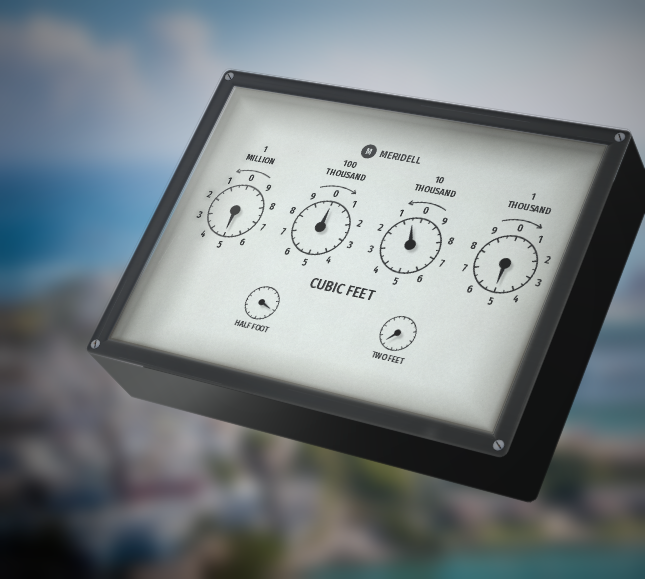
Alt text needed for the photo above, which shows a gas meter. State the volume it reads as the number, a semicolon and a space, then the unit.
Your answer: 500500; ft³
